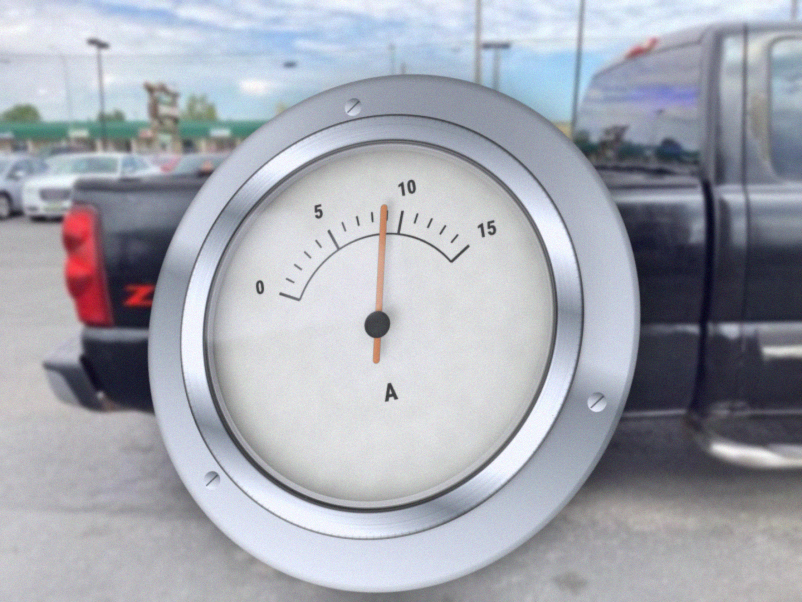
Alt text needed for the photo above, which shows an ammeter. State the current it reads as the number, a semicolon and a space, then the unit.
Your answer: 9; A
